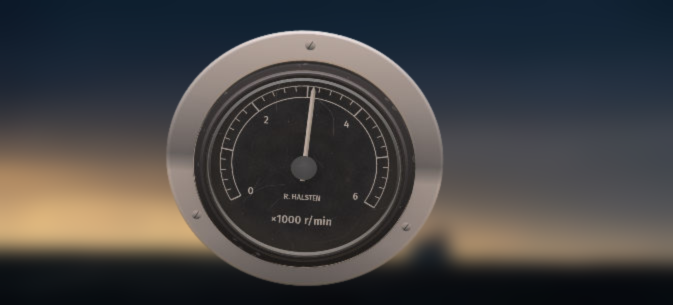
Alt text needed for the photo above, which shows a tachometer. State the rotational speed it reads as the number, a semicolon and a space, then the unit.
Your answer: 3100; rpm
